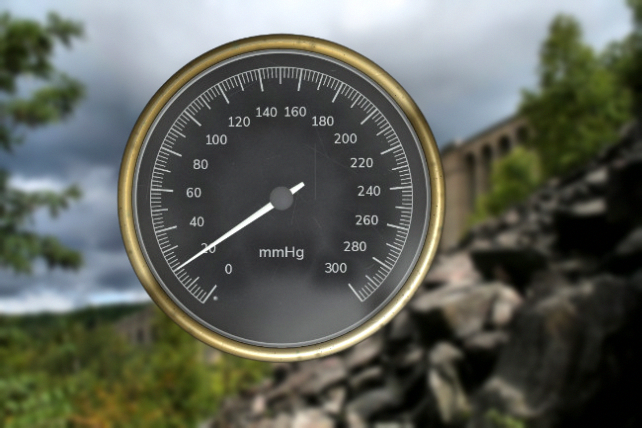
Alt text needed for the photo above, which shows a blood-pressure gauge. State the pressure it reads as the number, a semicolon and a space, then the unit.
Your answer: 20; mmHg
